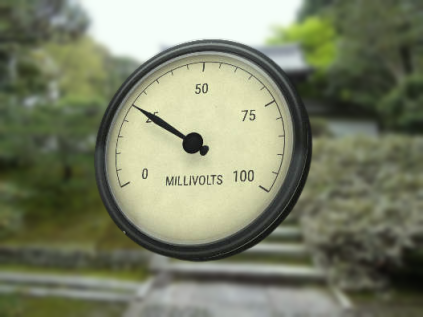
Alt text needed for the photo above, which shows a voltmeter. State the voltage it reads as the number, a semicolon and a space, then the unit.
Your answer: 25; mV
